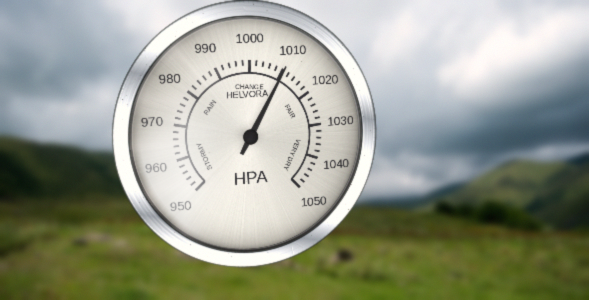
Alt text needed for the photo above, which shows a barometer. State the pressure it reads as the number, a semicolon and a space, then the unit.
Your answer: 1010; hPa
